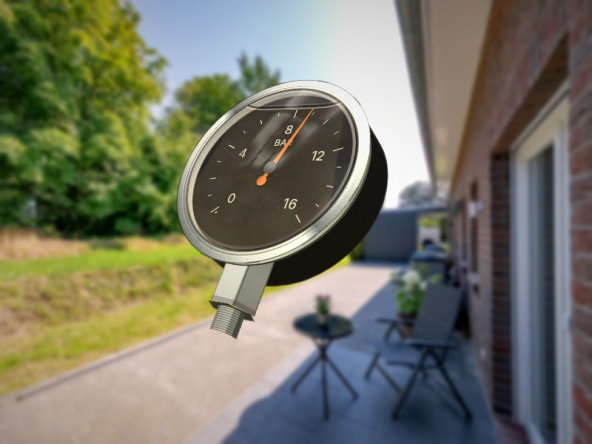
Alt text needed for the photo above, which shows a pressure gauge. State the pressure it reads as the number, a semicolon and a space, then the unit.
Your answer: 9; bar
